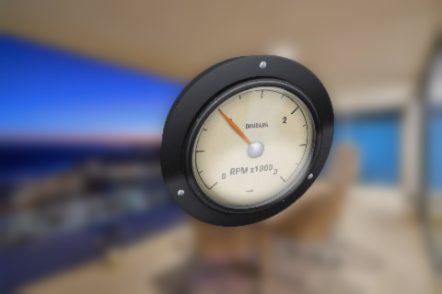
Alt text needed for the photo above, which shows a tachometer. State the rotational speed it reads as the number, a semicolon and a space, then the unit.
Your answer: 1000; rpm
